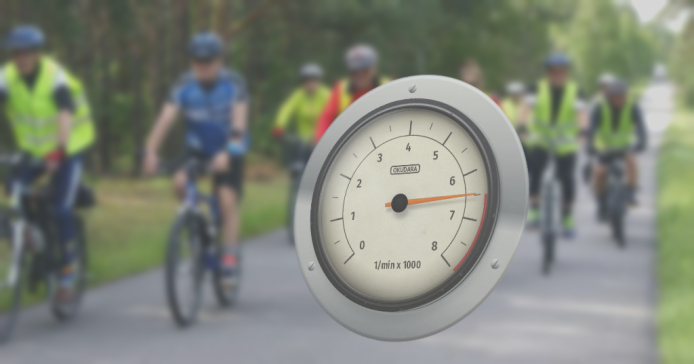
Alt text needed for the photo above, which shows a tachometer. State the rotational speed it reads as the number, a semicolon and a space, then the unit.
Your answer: 6500; rpm
